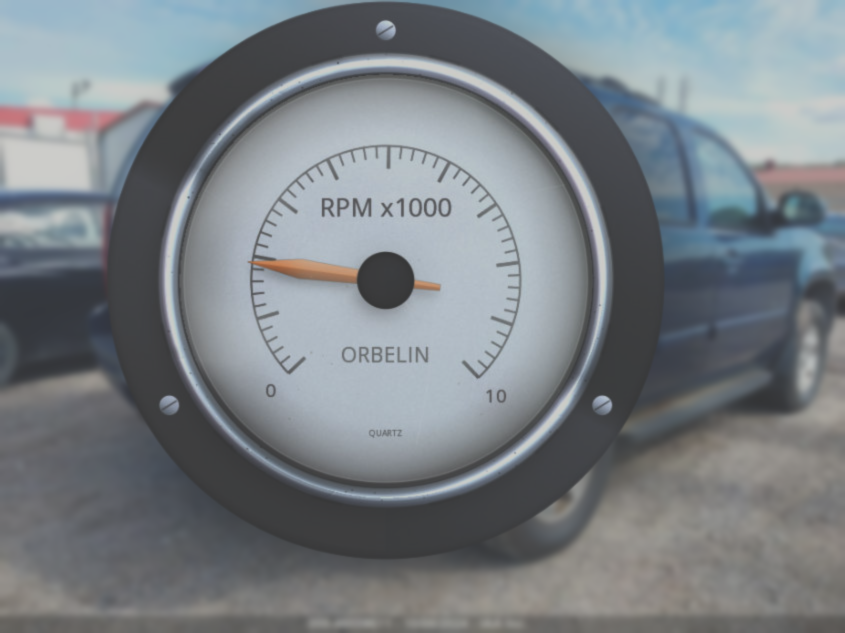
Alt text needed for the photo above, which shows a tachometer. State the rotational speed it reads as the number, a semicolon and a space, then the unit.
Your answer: 1900; rpm
